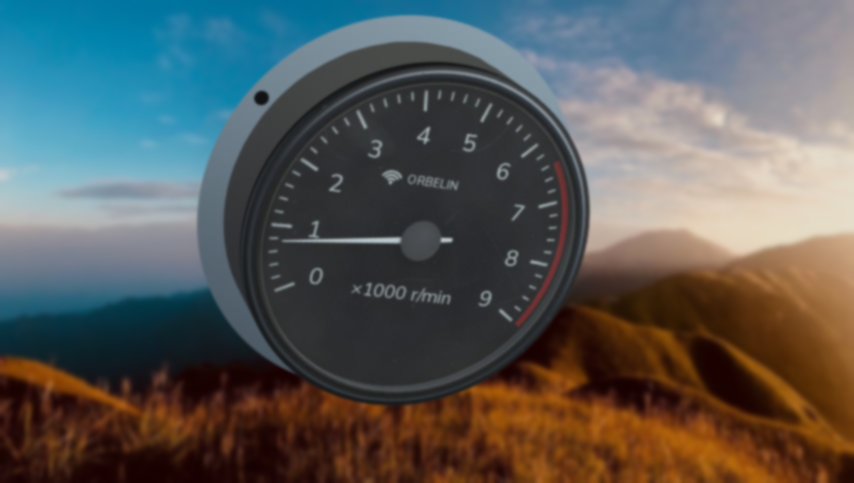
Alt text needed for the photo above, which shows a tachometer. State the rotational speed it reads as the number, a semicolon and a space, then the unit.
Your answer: 800; rpm
